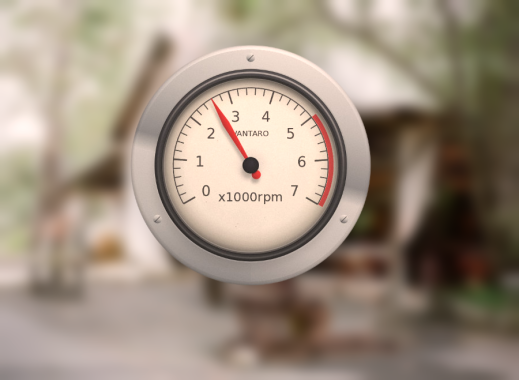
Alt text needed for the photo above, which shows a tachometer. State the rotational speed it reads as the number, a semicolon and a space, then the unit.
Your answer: 2600; rpm
